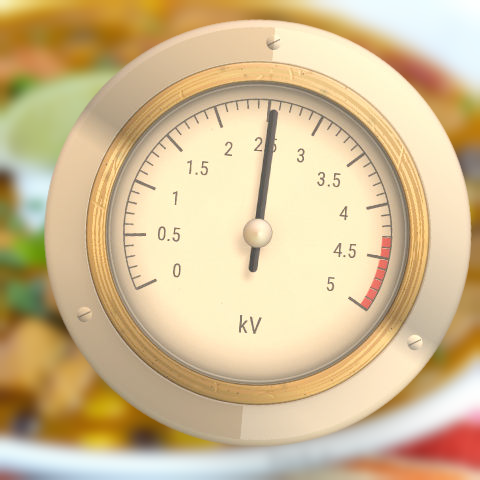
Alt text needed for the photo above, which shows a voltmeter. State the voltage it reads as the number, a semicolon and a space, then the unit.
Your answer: 2.55; kV
